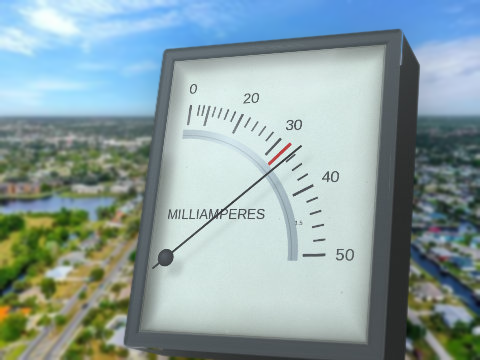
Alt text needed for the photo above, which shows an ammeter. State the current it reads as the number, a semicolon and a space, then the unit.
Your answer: 34; mA
